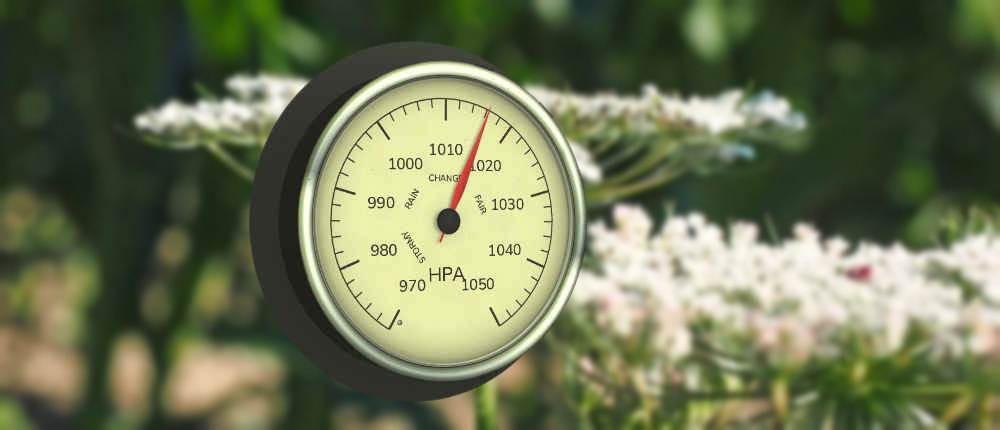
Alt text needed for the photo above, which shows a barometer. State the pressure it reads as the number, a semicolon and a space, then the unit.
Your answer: 1016; hPa
